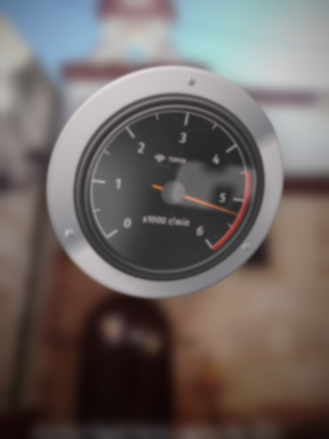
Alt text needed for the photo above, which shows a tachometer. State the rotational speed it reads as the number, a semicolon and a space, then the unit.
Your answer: 5250; rpm
